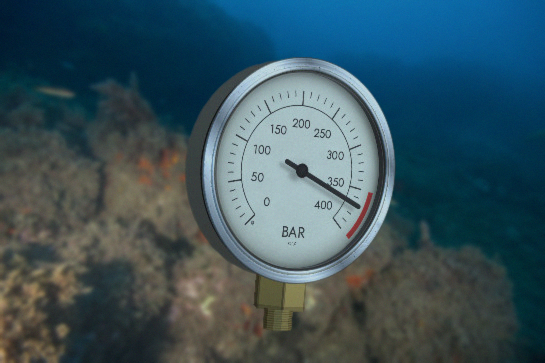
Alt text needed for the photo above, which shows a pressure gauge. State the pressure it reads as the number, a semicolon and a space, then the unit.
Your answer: 370; bar
